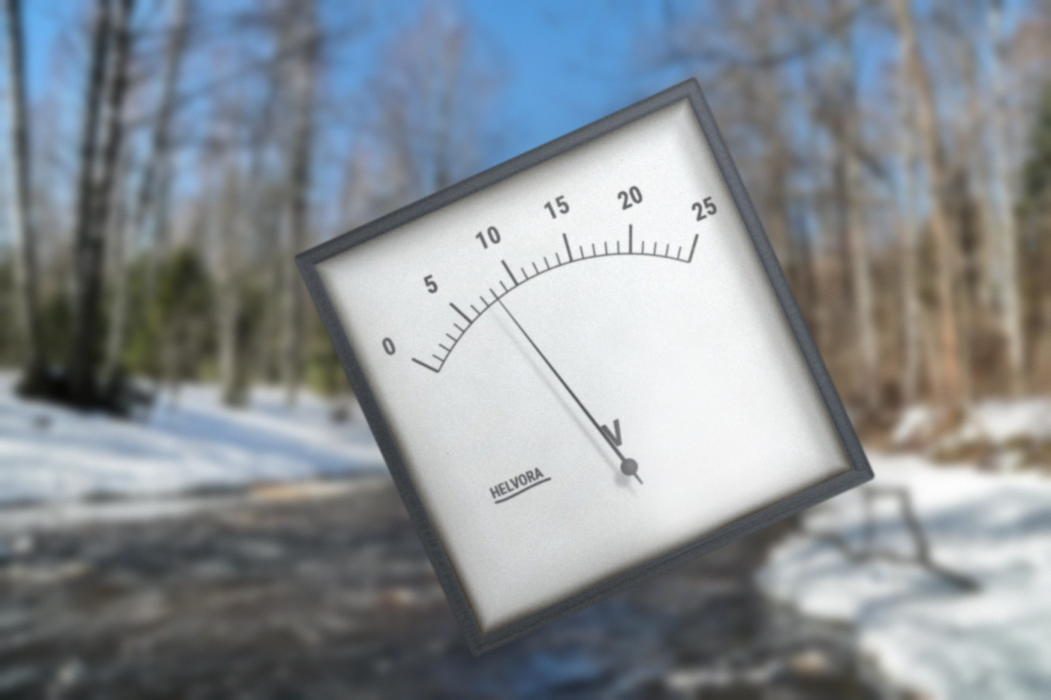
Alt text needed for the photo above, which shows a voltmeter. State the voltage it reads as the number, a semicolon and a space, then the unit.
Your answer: 8; V
